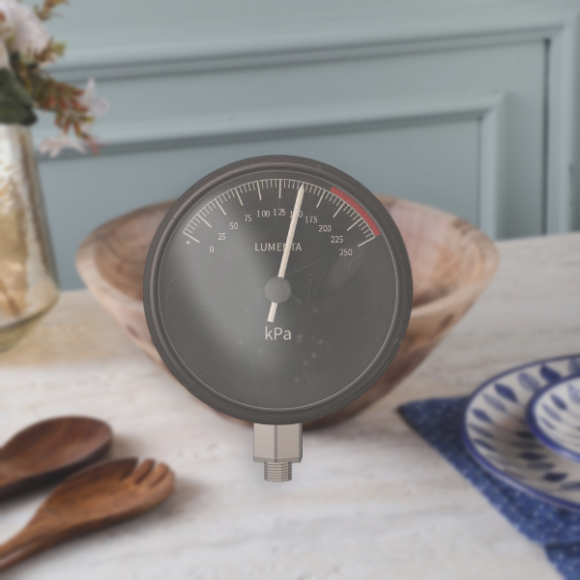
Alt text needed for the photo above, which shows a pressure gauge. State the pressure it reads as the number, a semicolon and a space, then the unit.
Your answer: 150; kPa
